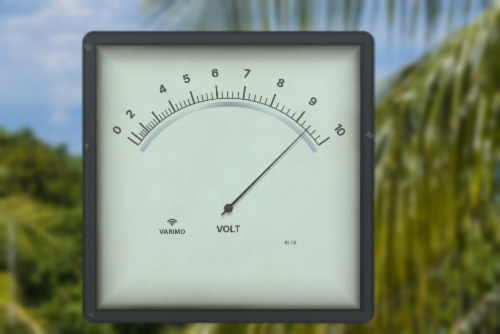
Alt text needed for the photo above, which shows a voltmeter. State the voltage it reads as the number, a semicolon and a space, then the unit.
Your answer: 9.4; V
